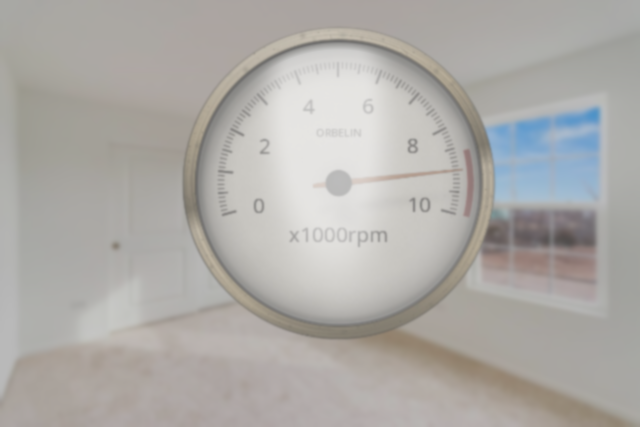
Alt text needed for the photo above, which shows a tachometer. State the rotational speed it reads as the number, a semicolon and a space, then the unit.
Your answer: 9000; rpm
